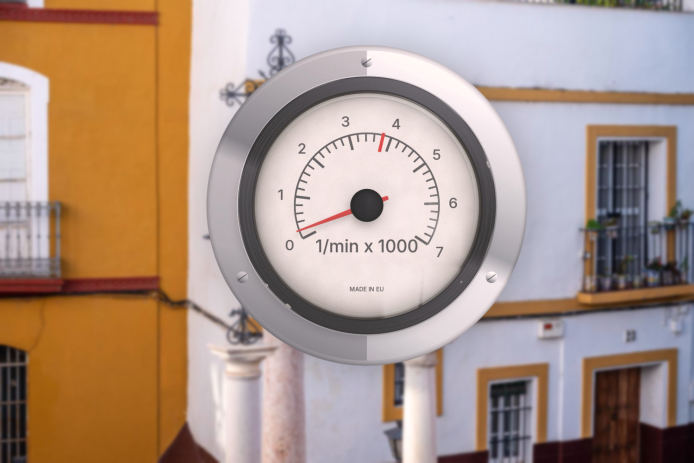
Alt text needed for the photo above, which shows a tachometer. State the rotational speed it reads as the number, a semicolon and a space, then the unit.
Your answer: 200; rpm
